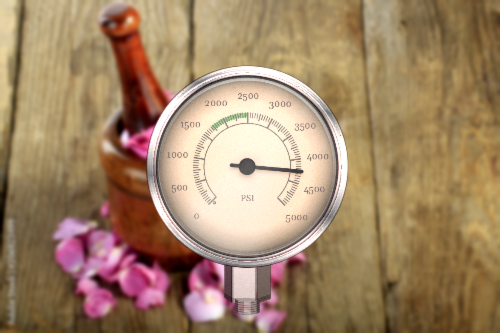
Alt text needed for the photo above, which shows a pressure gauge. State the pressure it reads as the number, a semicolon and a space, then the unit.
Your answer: 4250; psi
